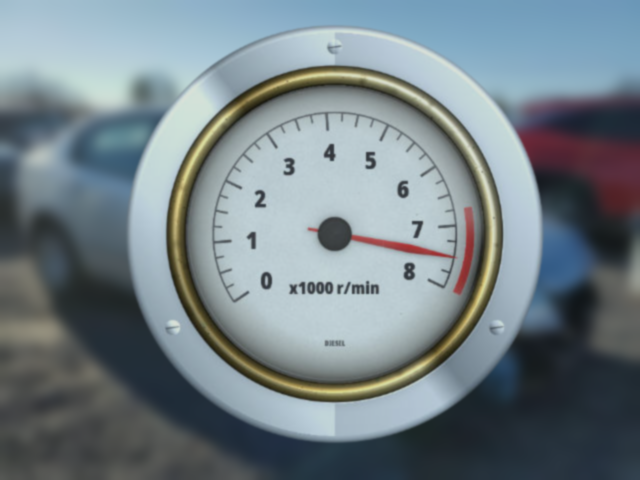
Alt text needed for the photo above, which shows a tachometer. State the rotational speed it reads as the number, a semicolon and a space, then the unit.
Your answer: 7500; rpm
